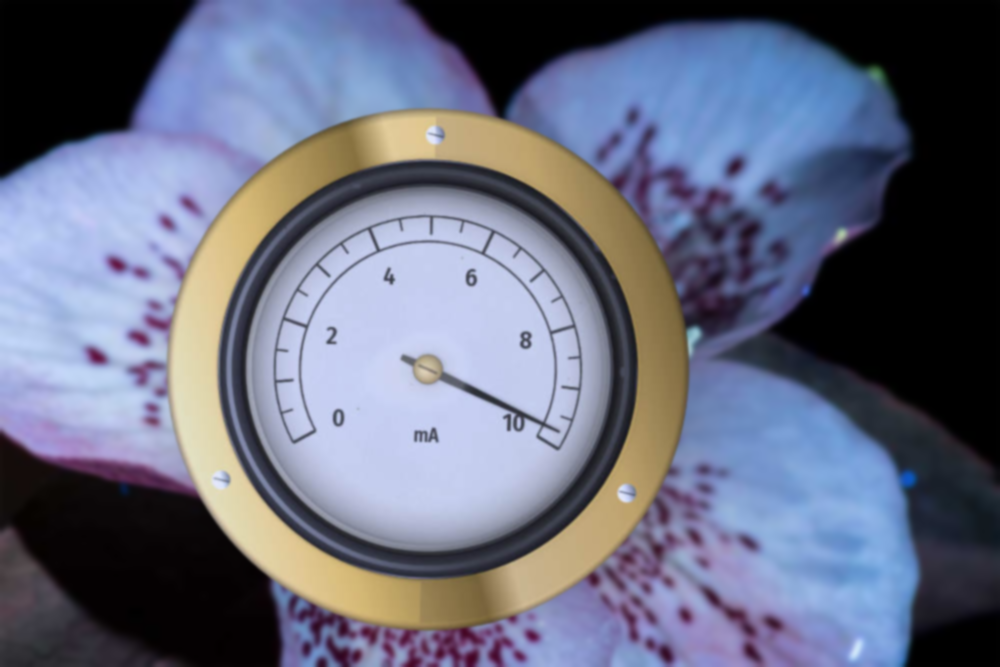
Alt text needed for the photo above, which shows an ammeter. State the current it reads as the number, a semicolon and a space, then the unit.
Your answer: 9.75; mA
